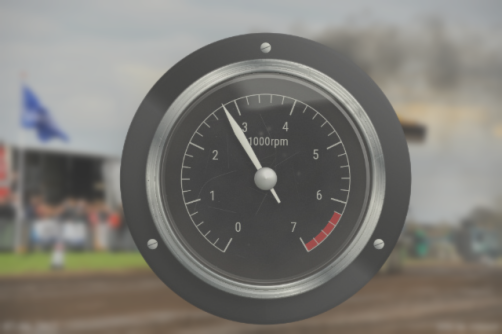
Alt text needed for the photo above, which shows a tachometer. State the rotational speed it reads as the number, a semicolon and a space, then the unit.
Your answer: 2800; rpm
